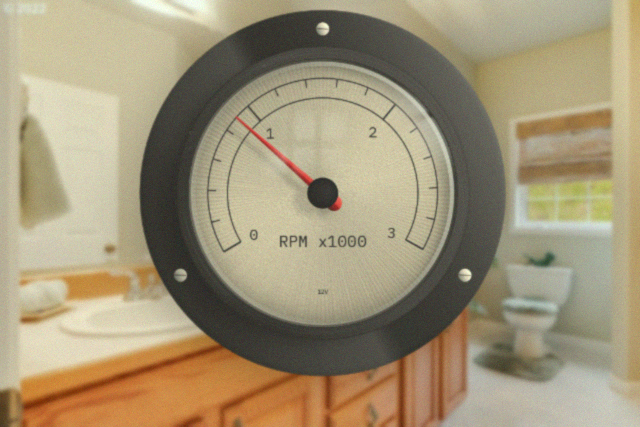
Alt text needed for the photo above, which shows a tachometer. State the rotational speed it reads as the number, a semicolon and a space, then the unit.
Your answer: 900; rpm
